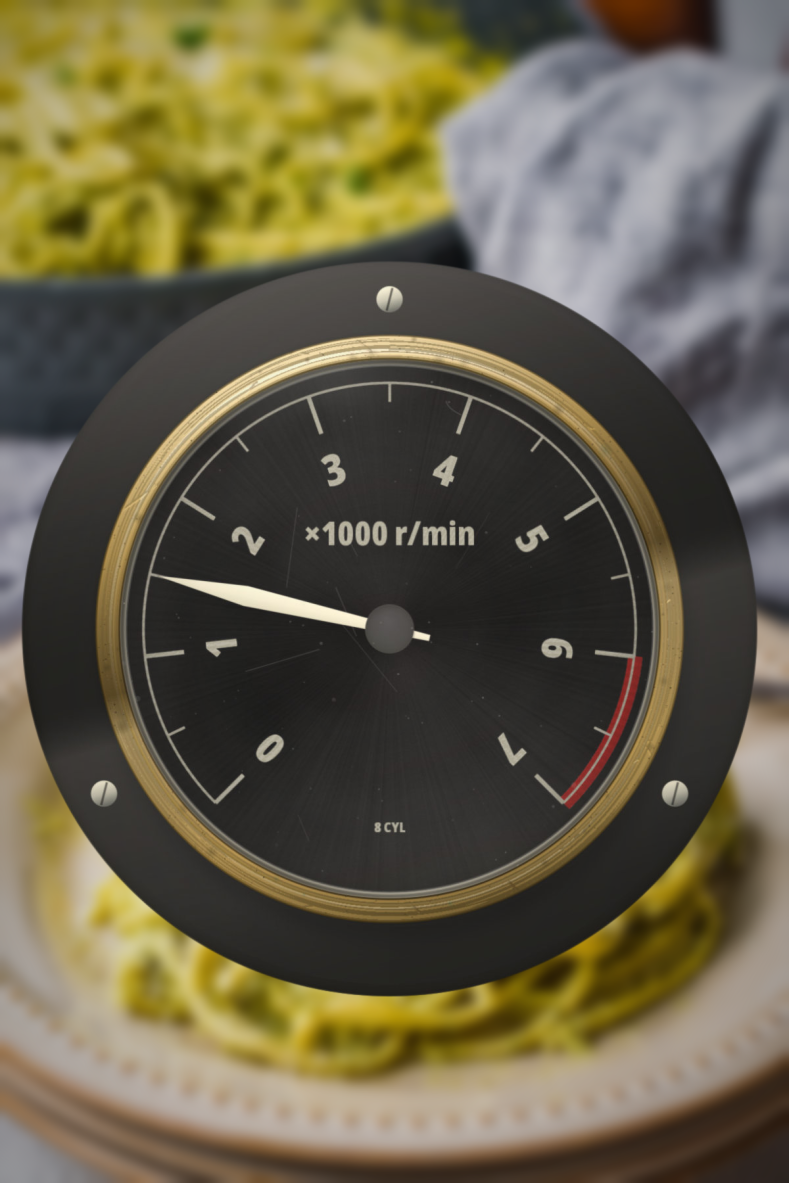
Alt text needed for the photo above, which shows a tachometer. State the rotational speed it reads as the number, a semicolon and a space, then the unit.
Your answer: 1500; rpm
